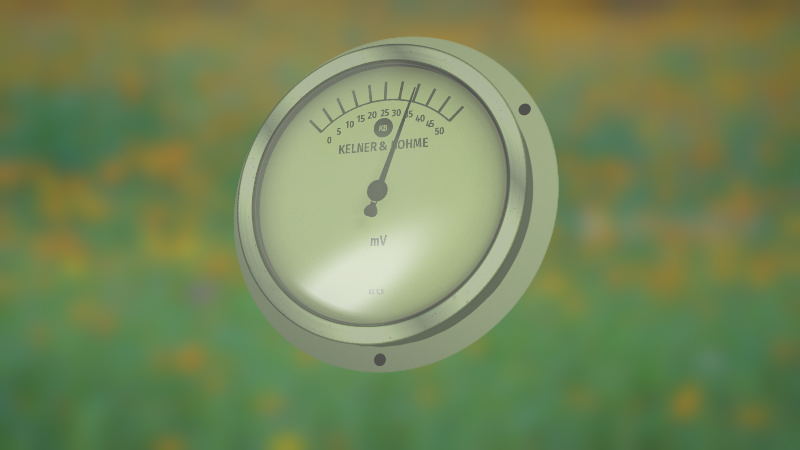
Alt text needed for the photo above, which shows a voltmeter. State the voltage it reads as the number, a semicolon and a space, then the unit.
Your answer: 35; mV
